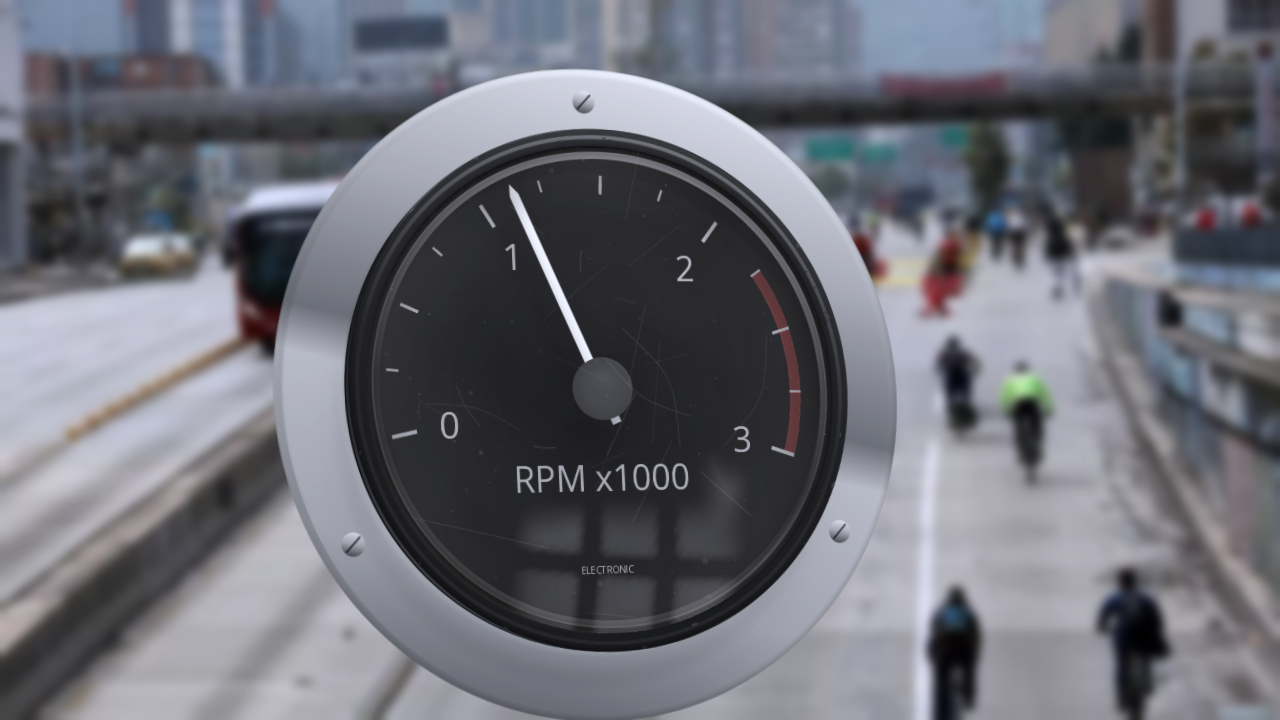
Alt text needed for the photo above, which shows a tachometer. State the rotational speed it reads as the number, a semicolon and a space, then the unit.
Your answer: 1125; rpm
